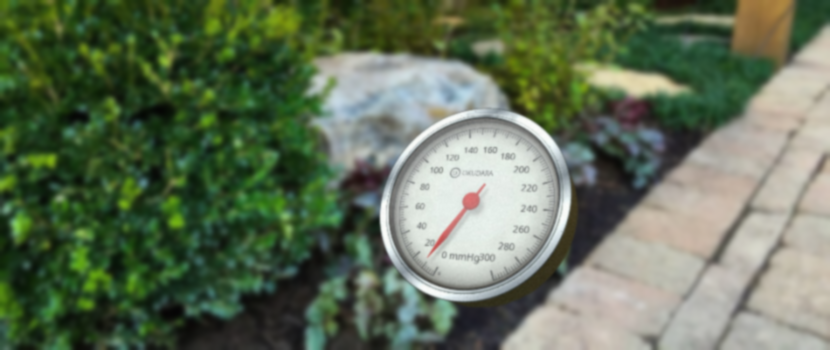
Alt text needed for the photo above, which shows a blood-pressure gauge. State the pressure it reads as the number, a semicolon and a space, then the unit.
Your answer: 10; mmHg
